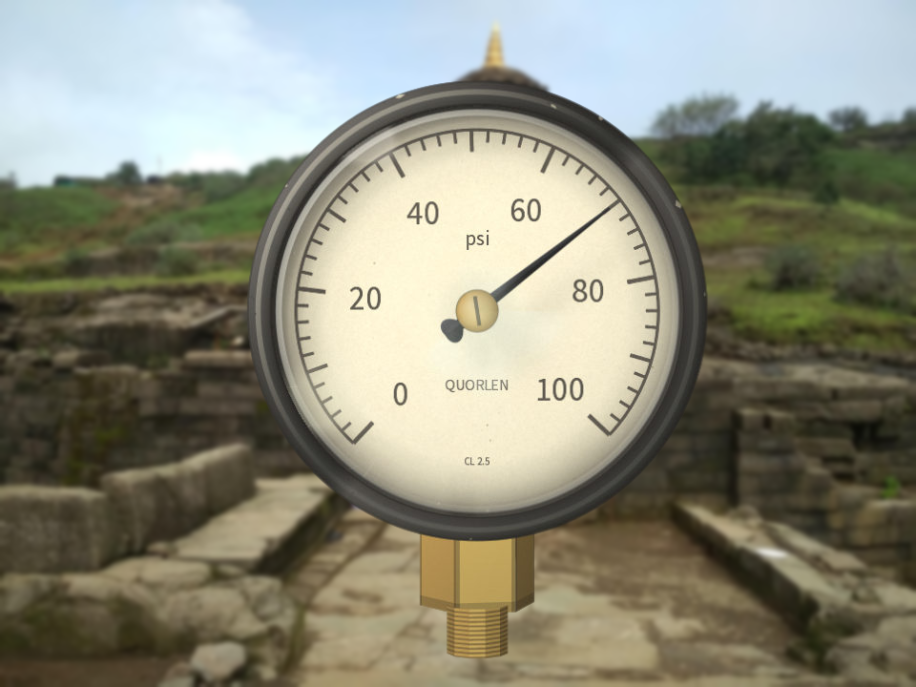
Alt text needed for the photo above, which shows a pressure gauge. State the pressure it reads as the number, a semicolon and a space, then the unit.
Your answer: 70; psi
